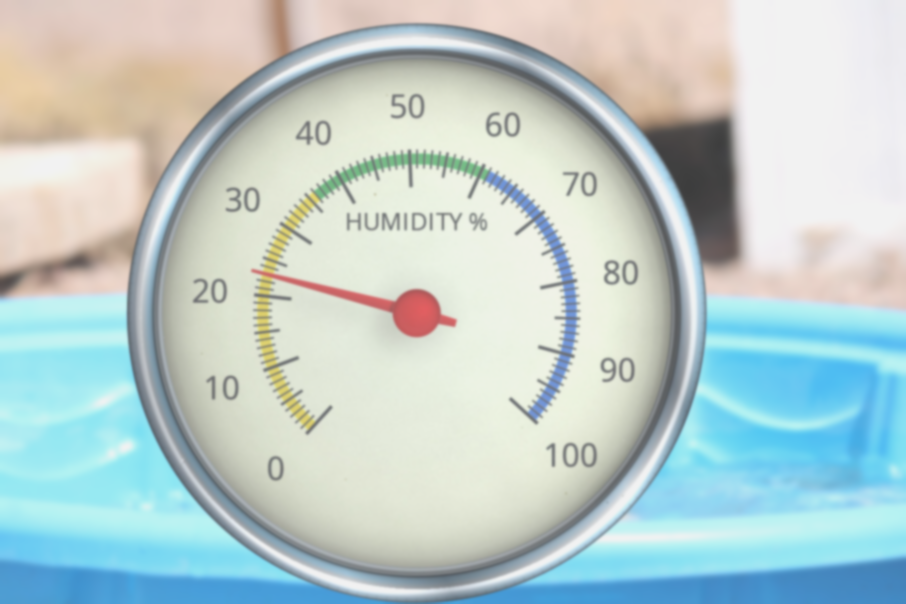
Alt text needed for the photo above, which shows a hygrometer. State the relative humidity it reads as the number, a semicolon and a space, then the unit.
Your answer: 23; %
